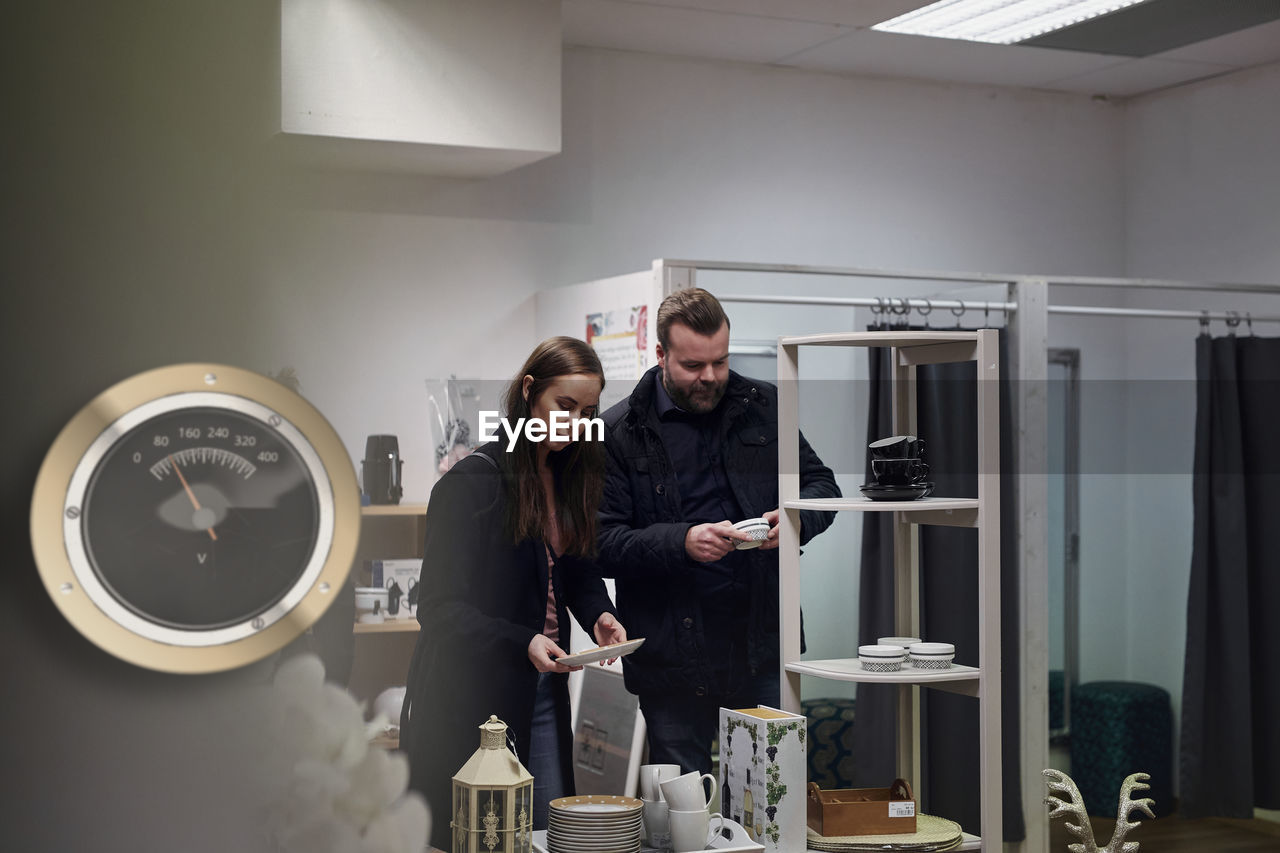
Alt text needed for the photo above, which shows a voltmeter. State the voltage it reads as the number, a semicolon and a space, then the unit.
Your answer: 80; V
